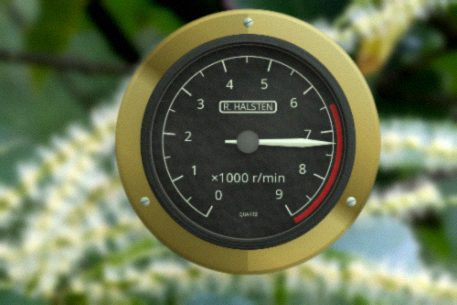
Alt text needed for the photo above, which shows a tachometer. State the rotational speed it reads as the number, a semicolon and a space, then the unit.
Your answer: 7250; rpm
